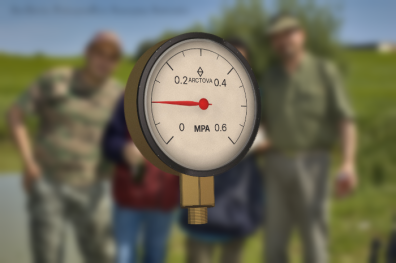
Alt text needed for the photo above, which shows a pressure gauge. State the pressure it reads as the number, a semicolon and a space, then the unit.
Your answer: 0.1; MPa
